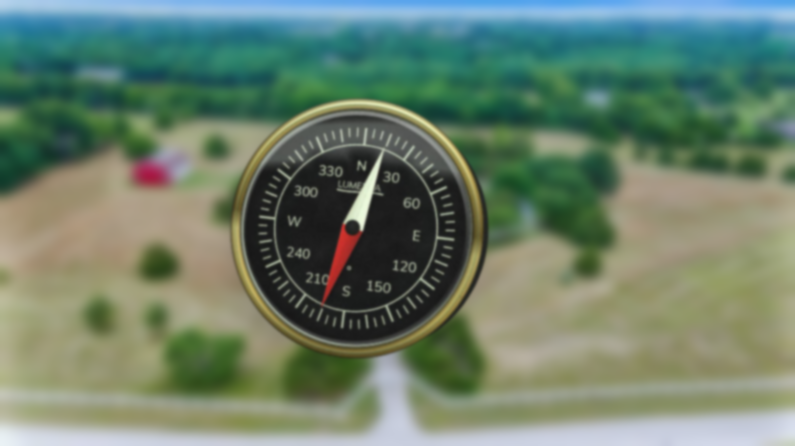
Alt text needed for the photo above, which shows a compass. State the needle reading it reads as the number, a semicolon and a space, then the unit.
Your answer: 195; °
